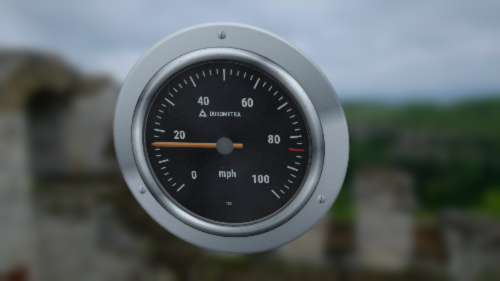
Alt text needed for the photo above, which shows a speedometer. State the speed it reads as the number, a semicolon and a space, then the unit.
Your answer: 16; mph
